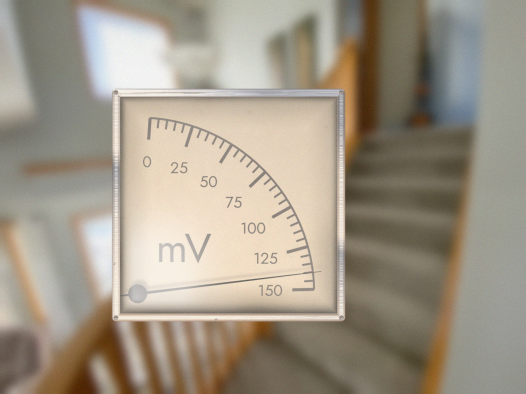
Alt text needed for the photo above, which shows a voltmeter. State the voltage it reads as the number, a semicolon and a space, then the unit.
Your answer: 140; mV
